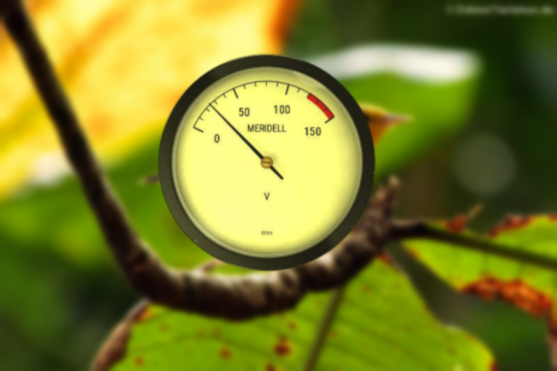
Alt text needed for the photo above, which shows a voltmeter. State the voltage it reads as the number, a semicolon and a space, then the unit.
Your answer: 25; V
